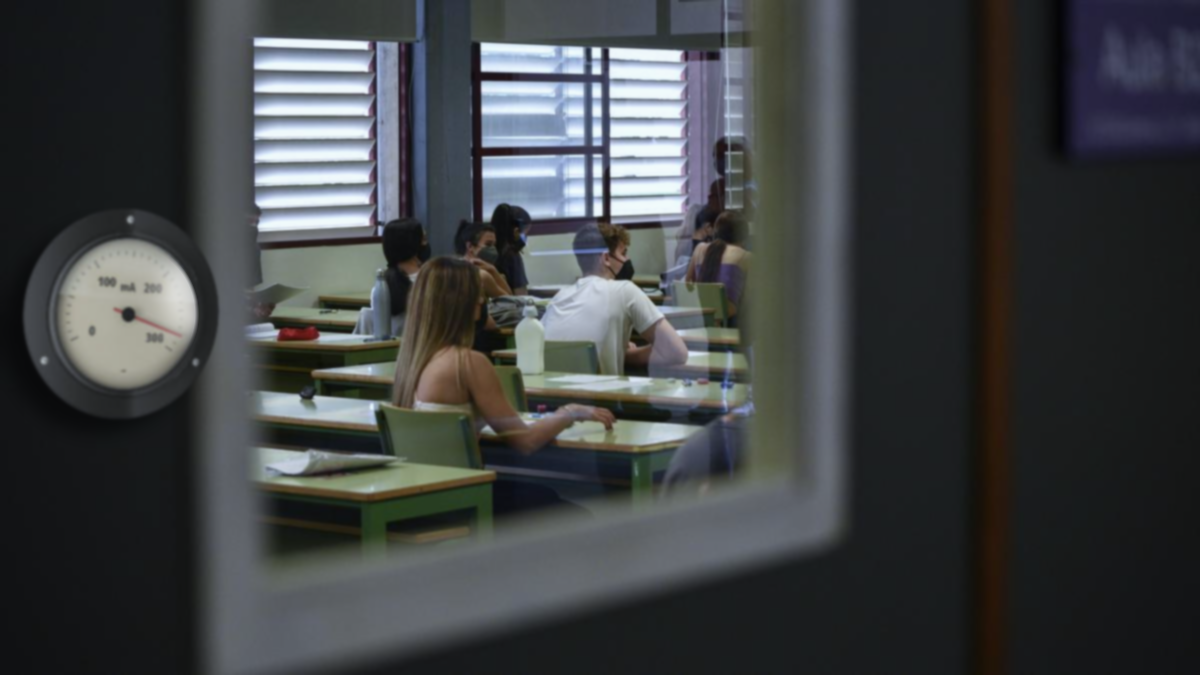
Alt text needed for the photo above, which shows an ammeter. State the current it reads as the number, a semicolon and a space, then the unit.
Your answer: 280; mA
